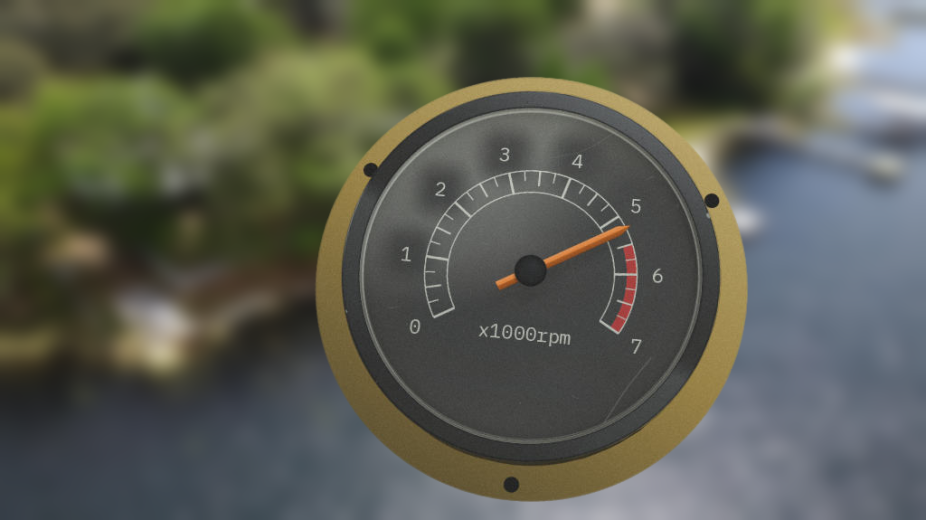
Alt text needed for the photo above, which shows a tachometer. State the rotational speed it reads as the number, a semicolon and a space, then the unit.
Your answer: 5250; rpm
